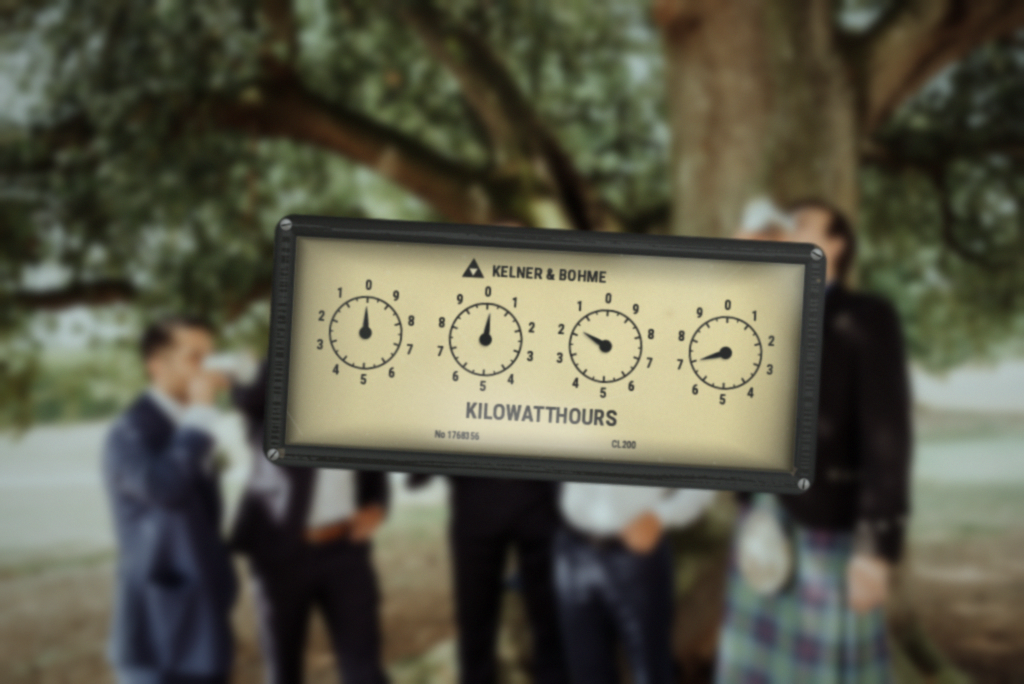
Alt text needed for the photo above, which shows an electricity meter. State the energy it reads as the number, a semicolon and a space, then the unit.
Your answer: 17; kWh
